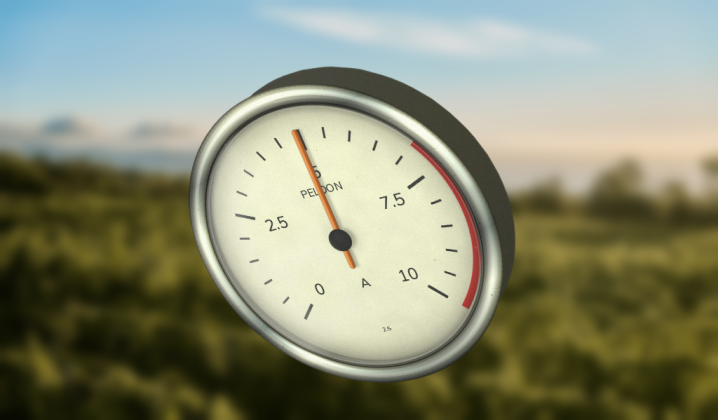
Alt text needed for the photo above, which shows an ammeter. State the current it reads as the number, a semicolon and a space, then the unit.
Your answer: 5; A
